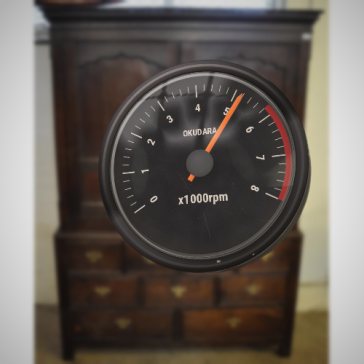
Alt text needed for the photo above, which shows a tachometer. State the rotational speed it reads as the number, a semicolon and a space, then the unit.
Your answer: 5200; rpm
